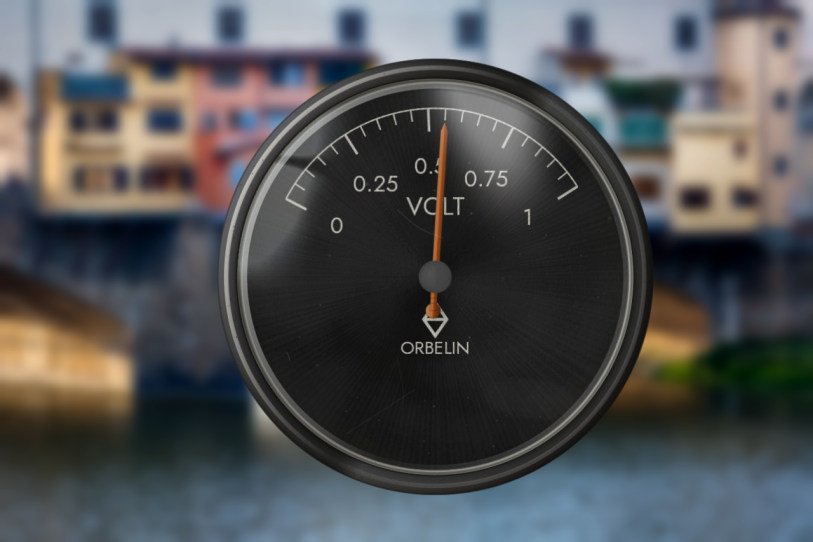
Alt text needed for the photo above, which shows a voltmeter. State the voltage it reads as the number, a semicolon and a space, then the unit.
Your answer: 0.55; V
